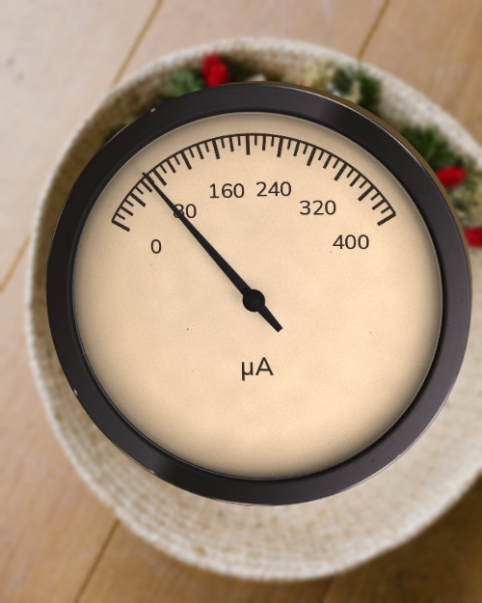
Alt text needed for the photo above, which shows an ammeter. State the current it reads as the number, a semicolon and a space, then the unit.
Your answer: 70; µA
